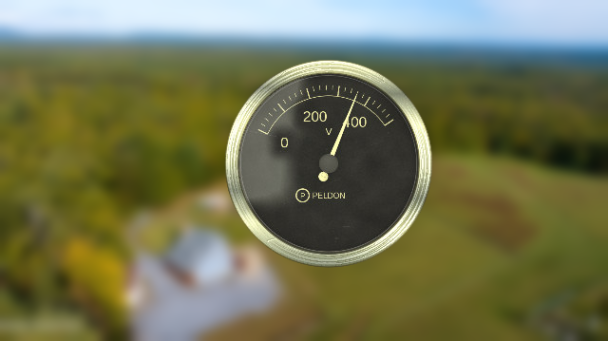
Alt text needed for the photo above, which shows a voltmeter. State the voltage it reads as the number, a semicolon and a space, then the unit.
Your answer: 360; V
